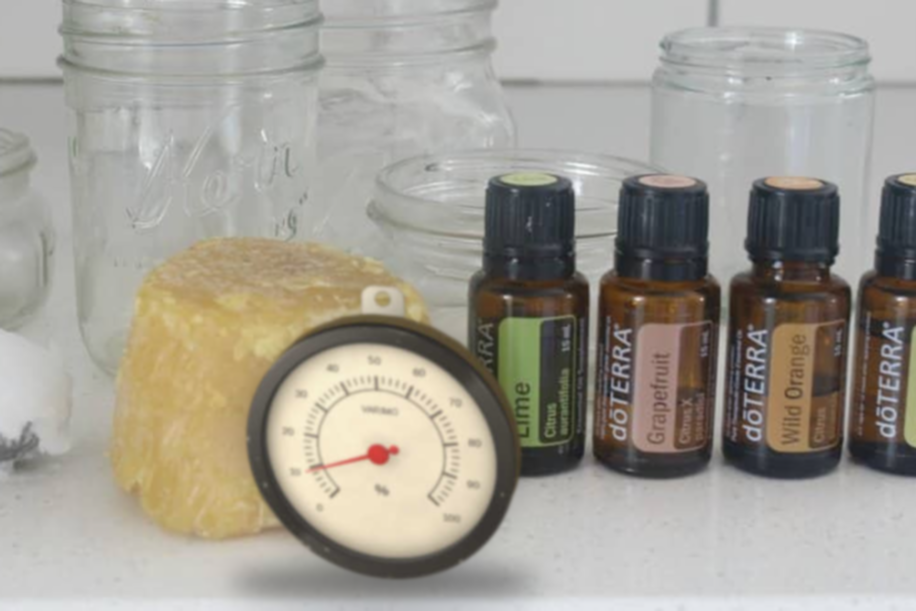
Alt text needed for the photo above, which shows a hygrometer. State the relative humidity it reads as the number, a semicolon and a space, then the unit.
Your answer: 10; %
